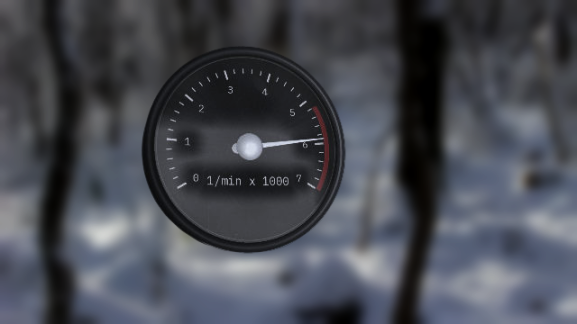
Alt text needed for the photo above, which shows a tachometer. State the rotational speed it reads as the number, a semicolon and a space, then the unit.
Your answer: 5900; rpm
